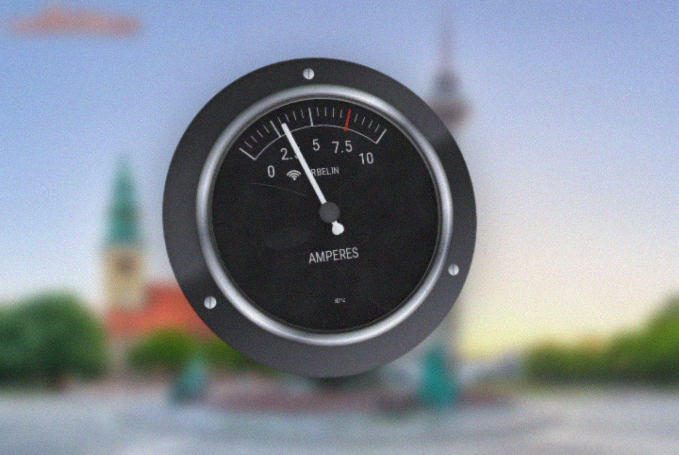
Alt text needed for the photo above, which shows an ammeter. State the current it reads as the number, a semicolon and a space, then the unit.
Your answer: 3; A
